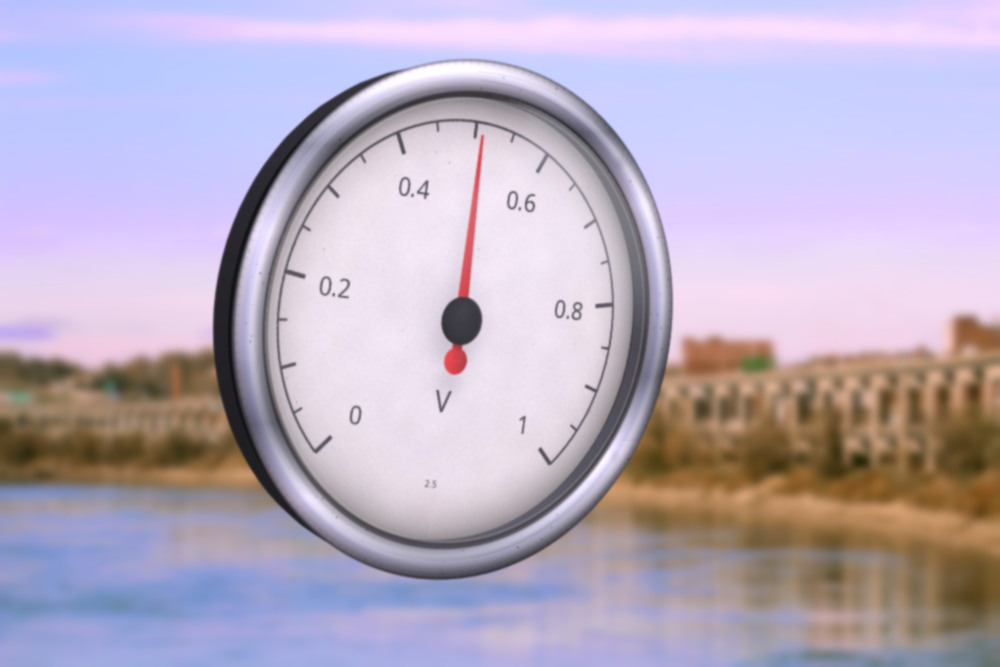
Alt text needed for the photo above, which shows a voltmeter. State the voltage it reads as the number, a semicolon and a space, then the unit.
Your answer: 0.5; V
